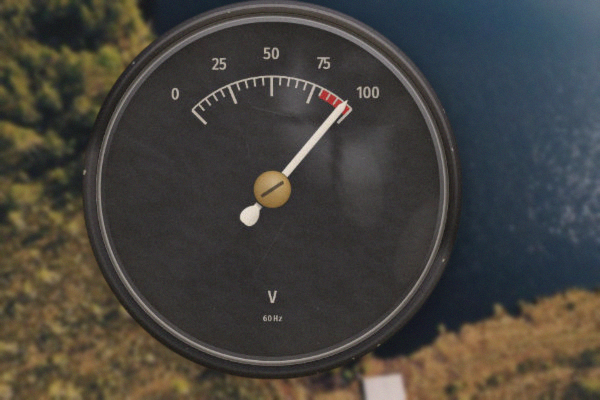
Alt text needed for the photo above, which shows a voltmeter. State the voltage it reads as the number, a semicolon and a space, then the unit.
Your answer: 95; V
